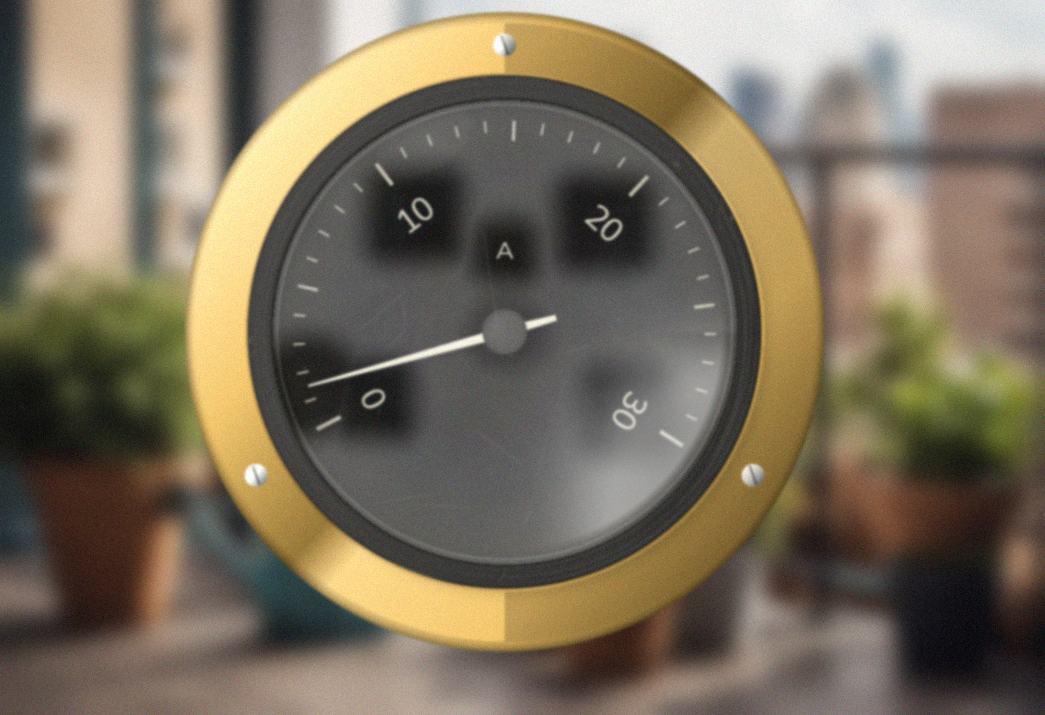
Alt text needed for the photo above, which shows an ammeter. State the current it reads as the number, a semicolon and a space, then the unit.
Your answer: 1.5; A
